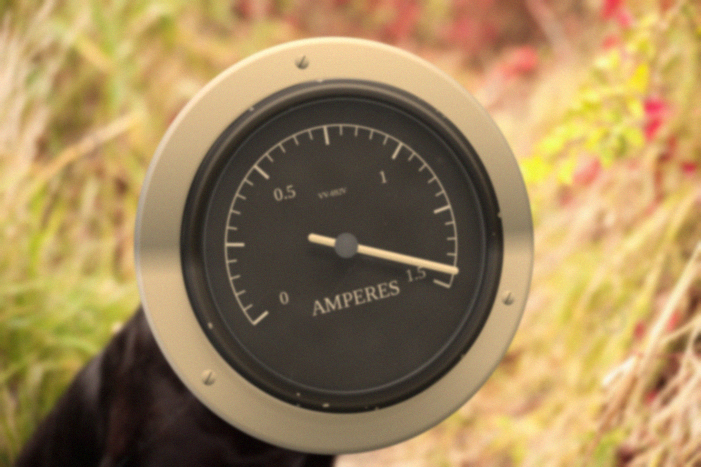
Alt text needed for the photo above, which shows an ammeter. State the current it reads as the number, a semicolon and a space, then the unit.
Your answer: 1.45; A
